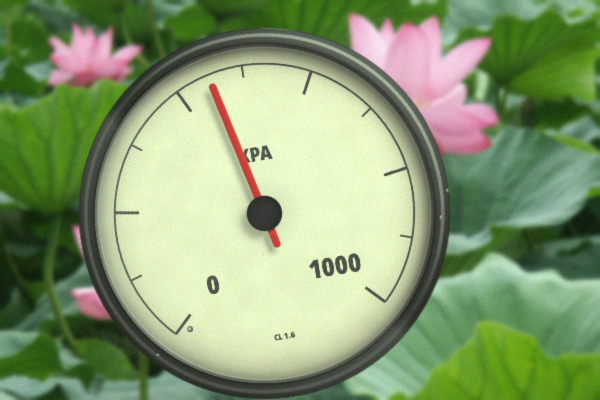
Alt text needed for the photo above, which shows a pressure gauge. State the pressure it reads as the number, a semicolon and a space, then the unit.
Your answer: 450; kPa
